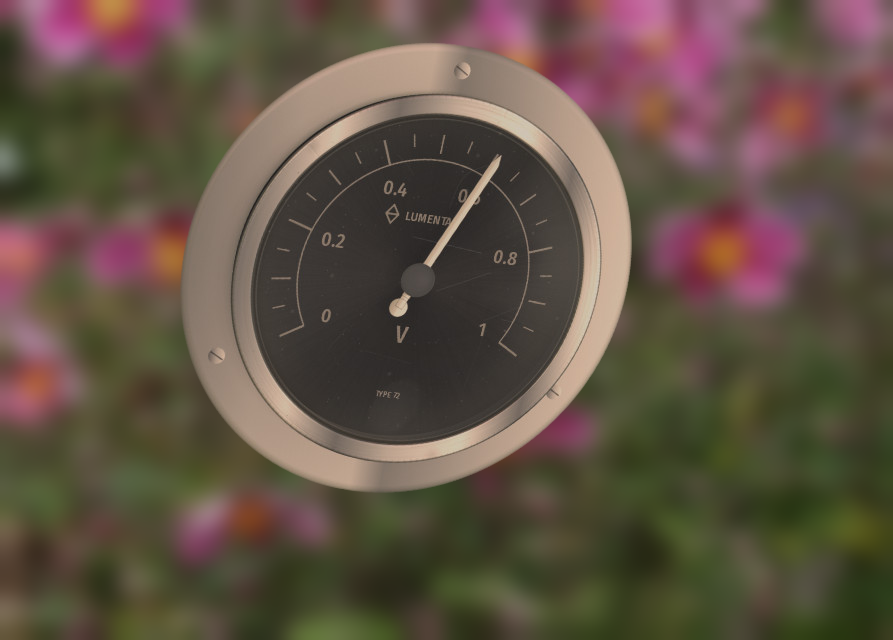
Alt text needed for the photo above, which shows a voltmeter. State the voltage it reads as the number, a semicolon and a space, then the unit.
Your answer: 0.6; V
